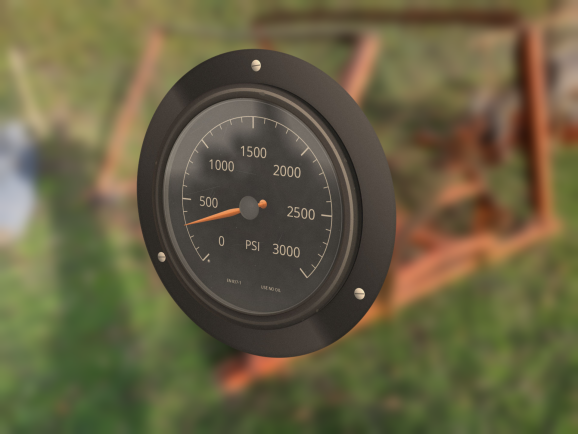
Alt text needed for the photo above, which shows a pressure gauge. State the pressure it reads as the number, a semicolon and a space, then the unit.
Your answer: 300; psi
